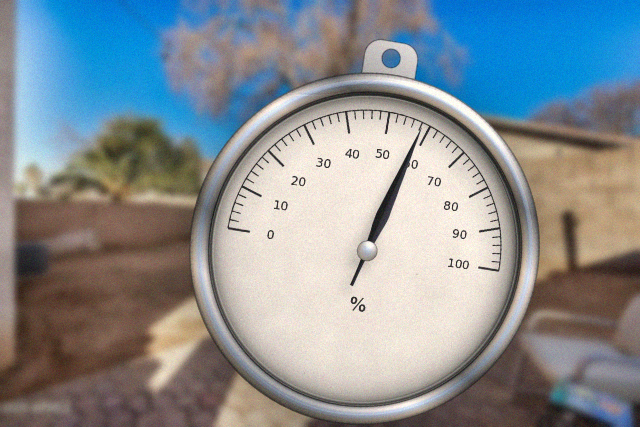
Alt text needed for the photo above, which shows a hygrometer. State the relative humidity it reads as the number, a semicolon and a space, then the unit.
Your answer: 58; %
